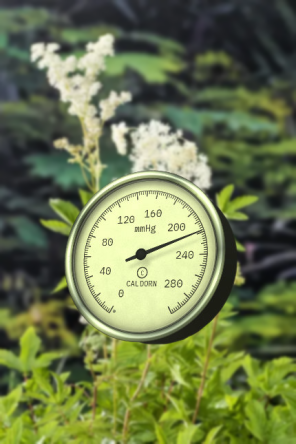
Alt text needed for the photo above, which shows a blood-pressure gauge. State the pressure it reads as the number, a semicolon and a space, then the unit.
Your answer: 220; mmHg
